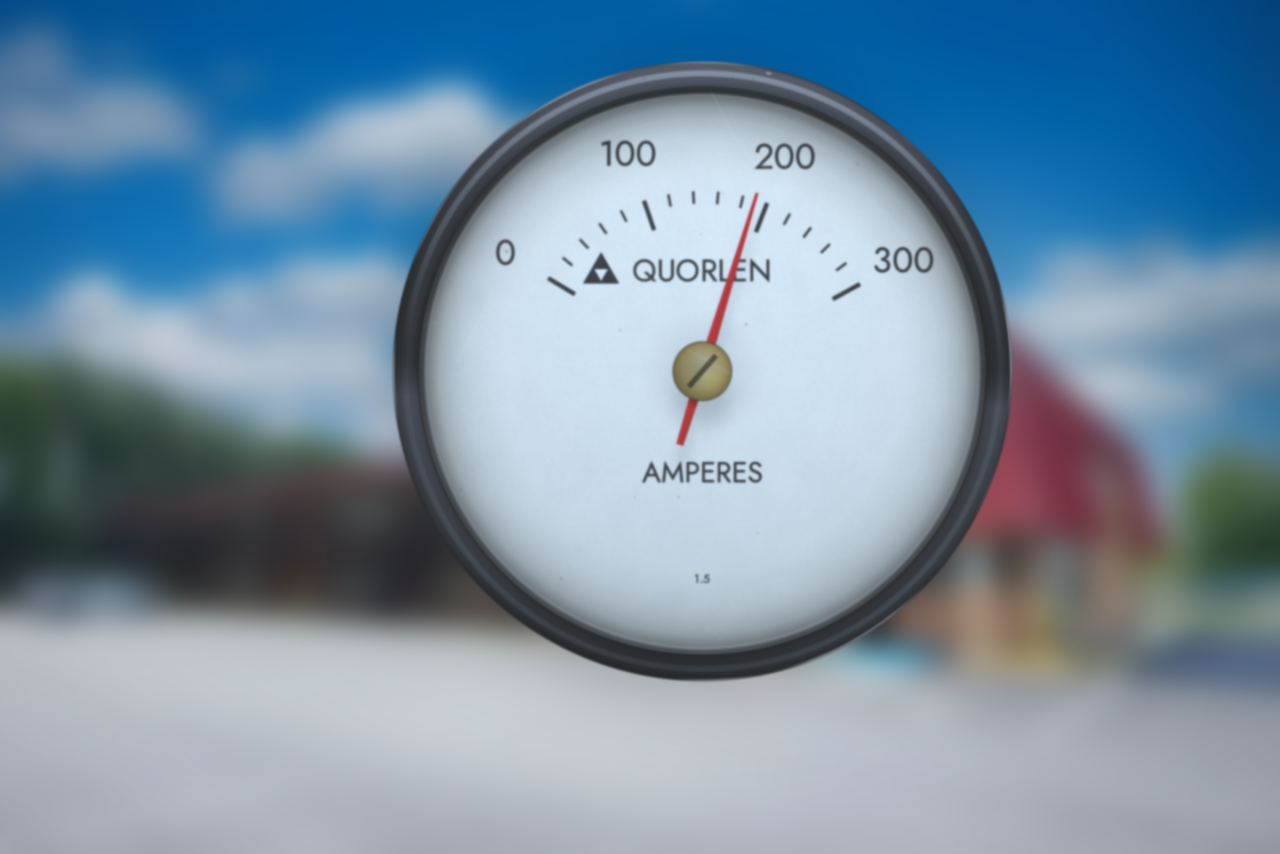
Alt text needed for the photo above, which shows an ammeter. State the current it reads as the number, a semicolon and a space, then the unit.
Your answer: 190; A
